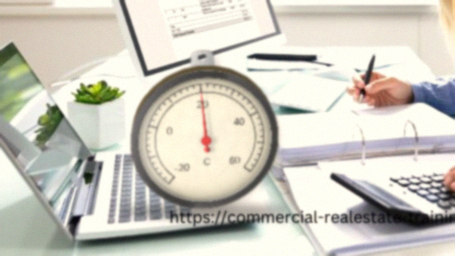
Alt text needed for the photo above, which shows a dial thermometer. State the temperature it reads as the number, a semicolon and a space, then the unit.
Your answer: 20; °C
